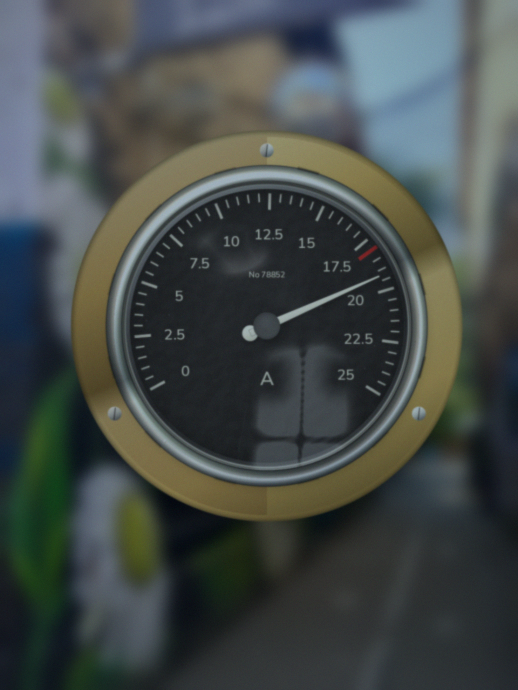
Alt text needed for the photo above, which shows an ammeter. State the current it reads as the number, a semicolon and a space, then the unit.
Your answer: 19.25; A
